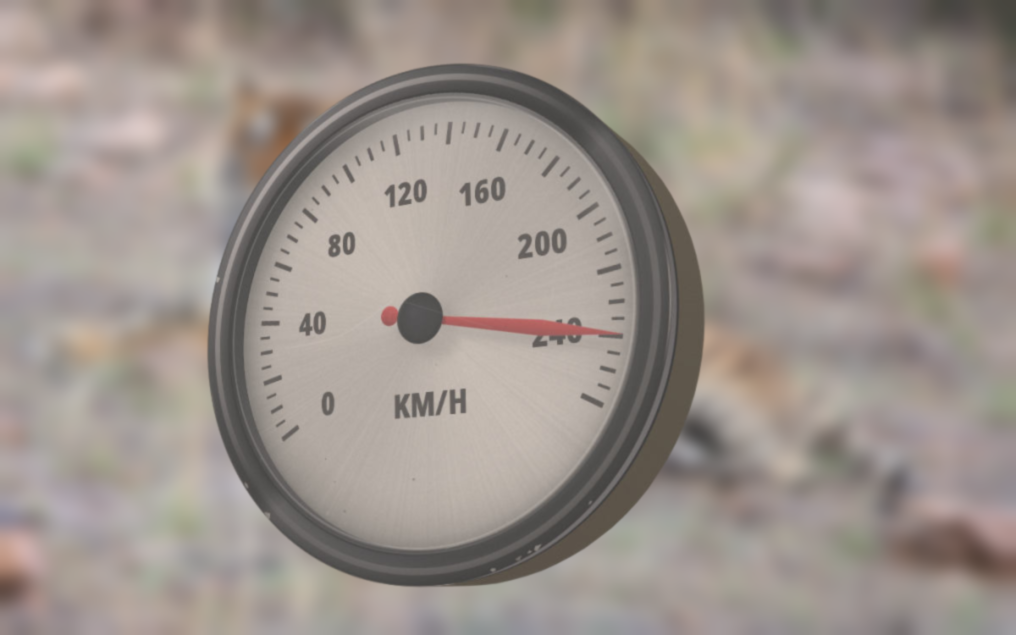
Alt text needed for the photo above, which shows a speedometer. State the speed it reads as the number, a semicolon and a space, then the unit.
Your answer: 240; km/h
